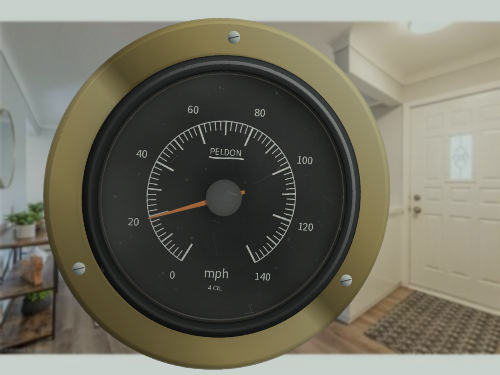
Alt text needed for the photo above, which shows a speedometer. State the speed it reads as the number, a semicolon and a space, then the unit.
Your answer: 20; mph
